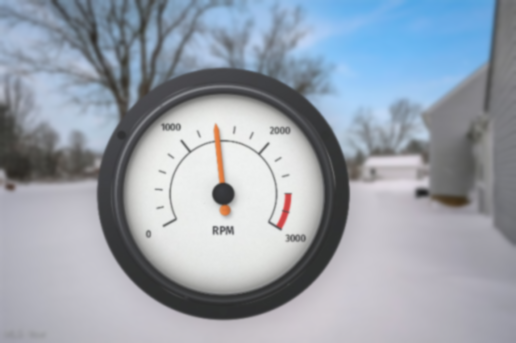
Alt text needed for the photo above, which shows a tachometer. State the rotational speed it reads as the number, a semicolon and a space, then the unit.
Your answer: 1400; rpm
